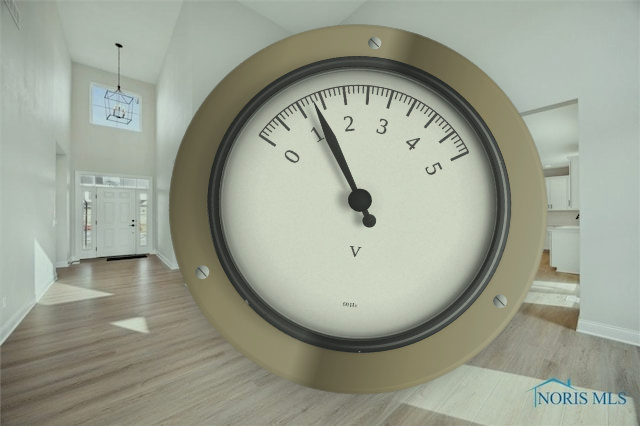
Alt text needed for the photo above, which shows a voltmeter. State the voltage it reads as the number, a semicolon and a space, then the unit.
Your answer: 1.3; V
